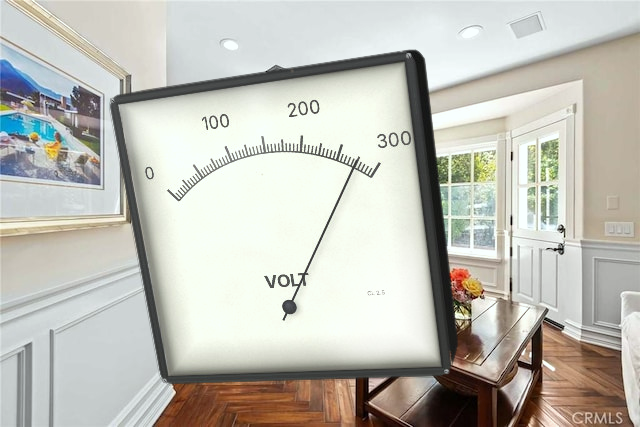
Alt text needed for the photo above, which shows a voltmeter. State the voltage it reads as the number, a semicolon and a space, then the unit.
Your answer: 275; V
